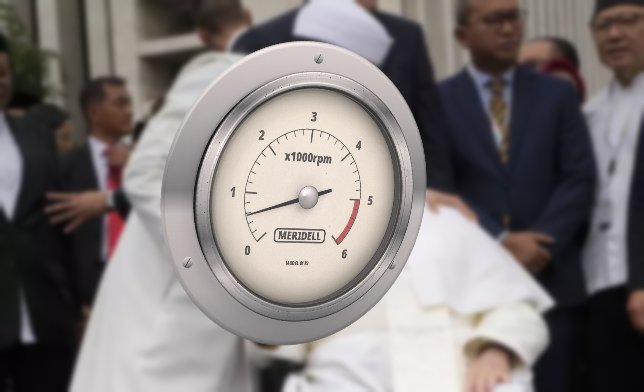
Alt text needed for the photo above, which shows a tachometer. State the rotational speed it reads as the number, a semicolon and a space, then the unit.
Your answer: 600; rpm
